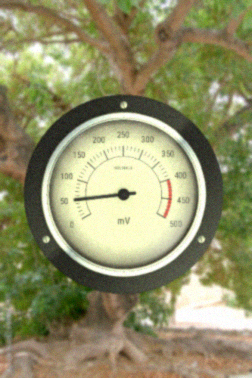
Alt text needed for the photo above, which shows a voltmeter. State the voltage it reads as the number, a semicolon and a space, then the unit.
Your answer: 50; mV
